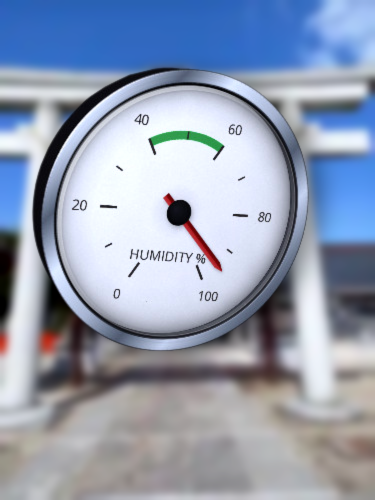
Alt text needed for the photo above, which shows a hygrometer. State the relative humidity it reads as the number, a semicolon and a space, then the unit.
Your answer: 95; %
